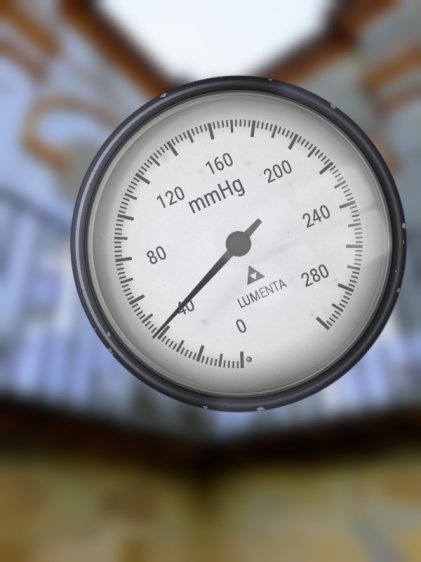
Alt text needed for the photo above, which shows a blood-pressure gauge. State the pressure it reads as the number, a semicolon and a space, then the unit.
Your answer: 42; mmHg
